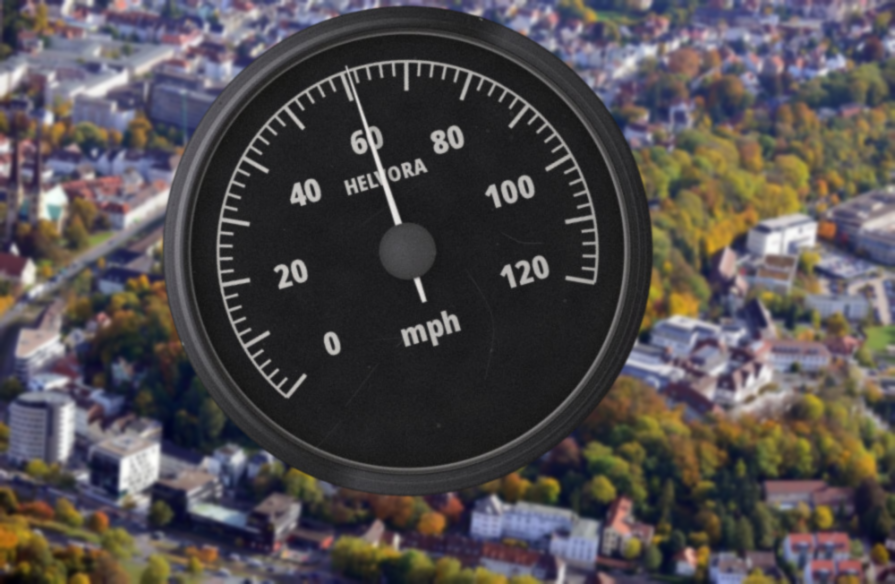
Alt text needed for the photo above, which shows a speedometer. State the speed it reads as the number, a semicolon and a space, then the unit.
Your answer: 61; mph
